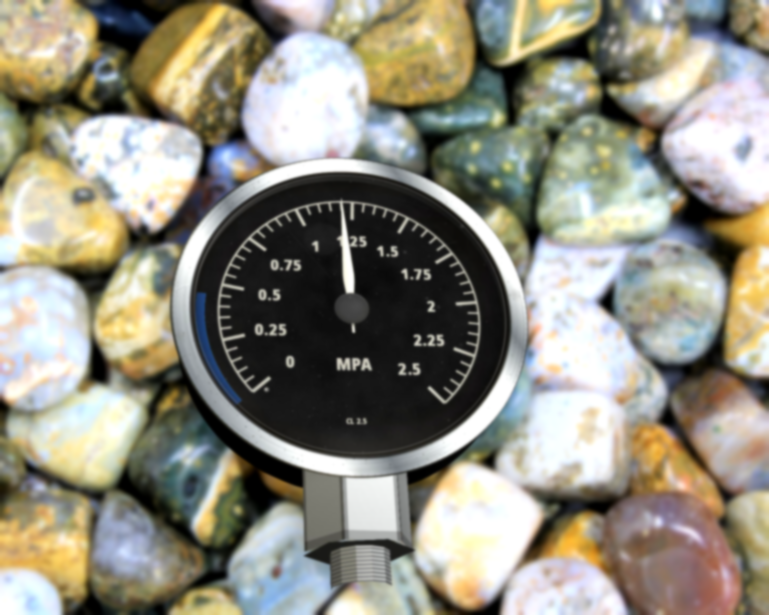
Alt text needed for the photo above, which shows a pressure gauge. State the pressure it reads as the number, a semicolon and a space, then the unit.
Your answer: 1.2; MPa
